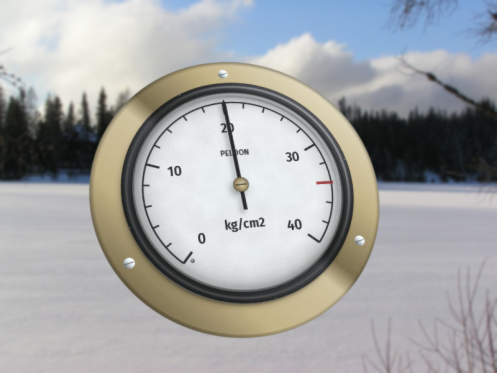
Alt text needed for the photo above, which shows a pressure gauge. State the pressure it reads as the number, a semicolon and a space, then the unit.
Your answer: 20; kg/cm²
